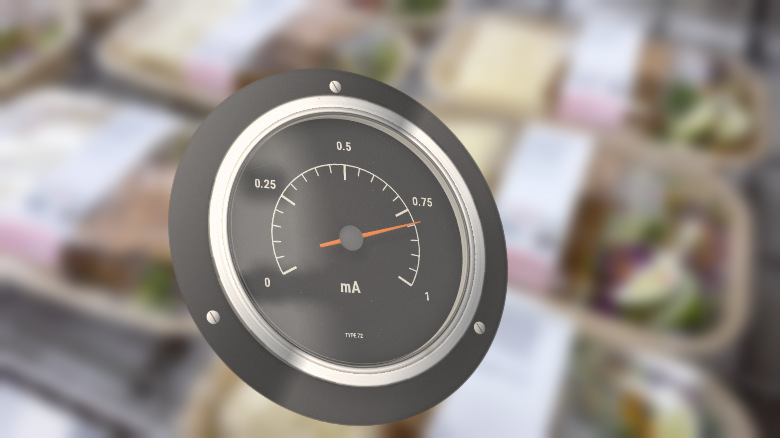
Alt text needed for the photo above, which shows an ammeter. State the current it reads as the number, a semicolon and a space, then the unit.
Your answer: 0.8; mA
